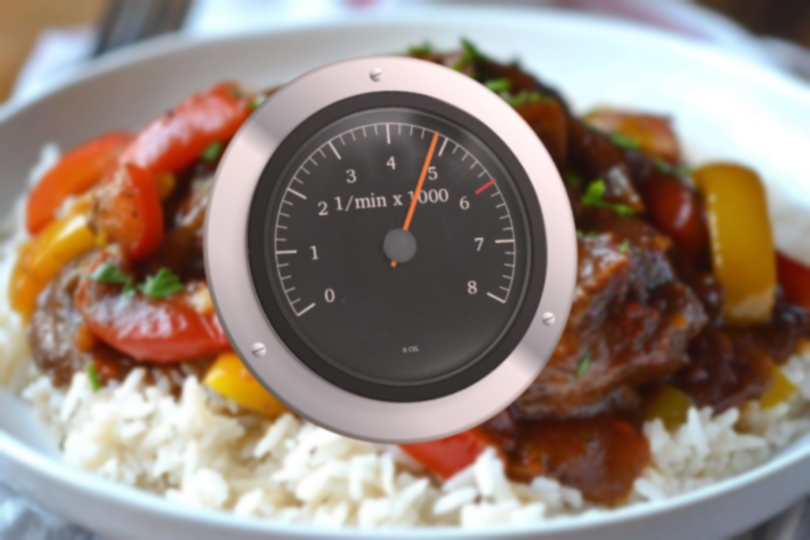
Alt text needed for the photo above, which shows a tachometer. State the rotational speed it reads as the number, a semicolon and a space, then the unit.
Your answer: 4800; rpm
